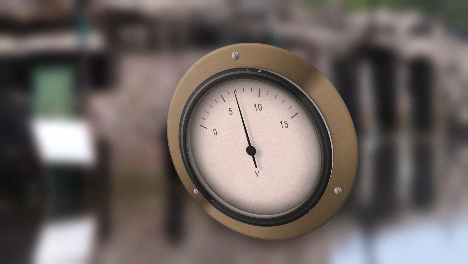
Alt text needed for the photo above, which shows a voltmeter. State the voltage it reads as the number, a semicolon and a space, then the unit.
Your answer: 7; V
